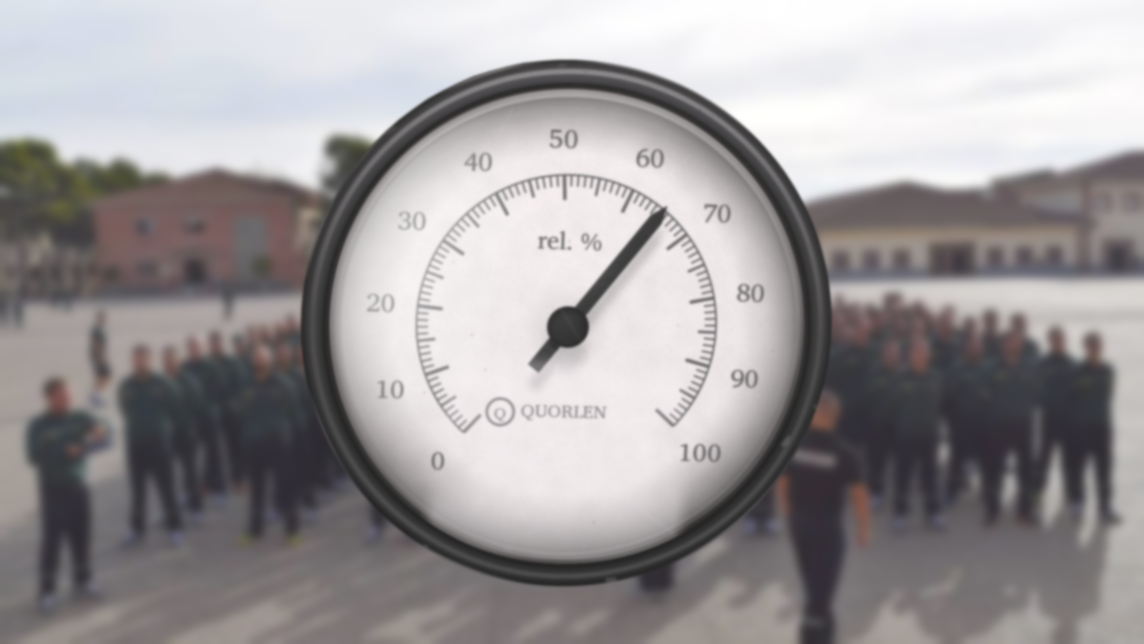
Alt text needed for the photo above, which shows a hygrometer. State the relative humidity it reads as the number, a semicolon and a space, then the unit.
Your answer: 65; %
